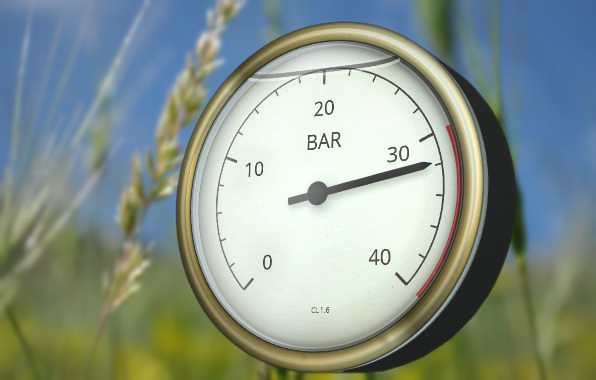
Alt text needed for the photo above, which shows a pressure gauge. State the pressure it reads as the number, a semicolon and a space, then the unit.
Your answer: 32; bar
